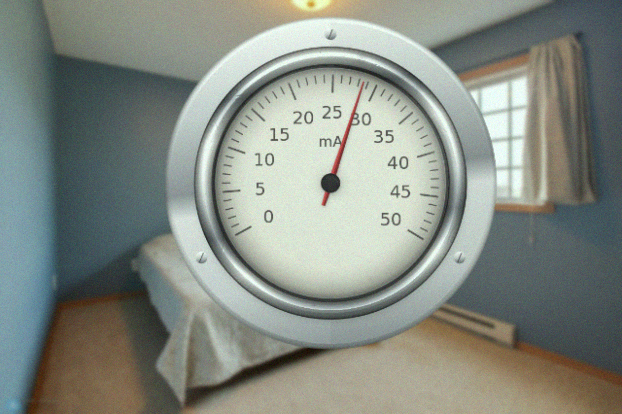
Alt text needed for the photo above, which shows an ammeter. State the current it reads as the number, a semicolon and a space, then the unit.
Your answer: 28.5; mA
